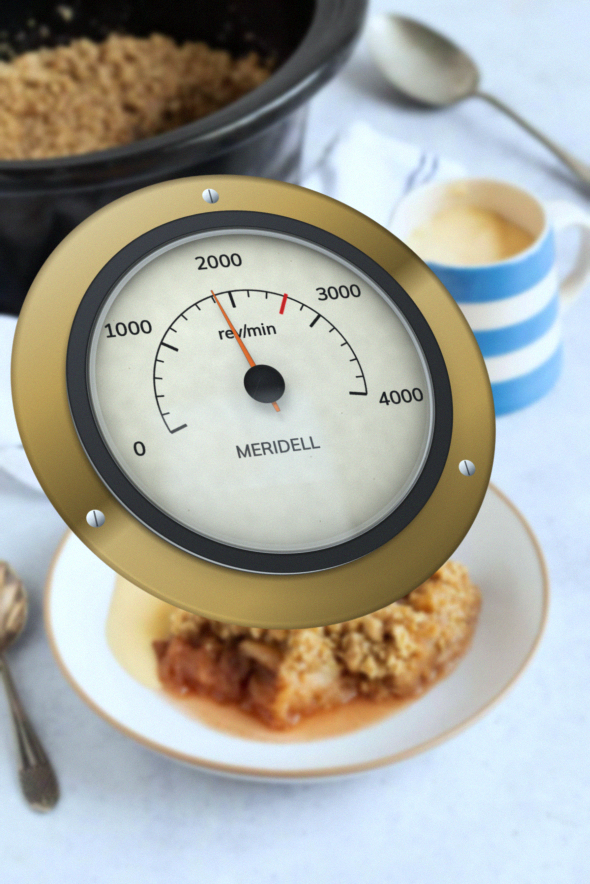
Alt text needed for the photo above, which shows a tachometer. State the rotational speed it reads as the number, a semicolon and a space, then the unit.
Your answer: 1800; rpm
